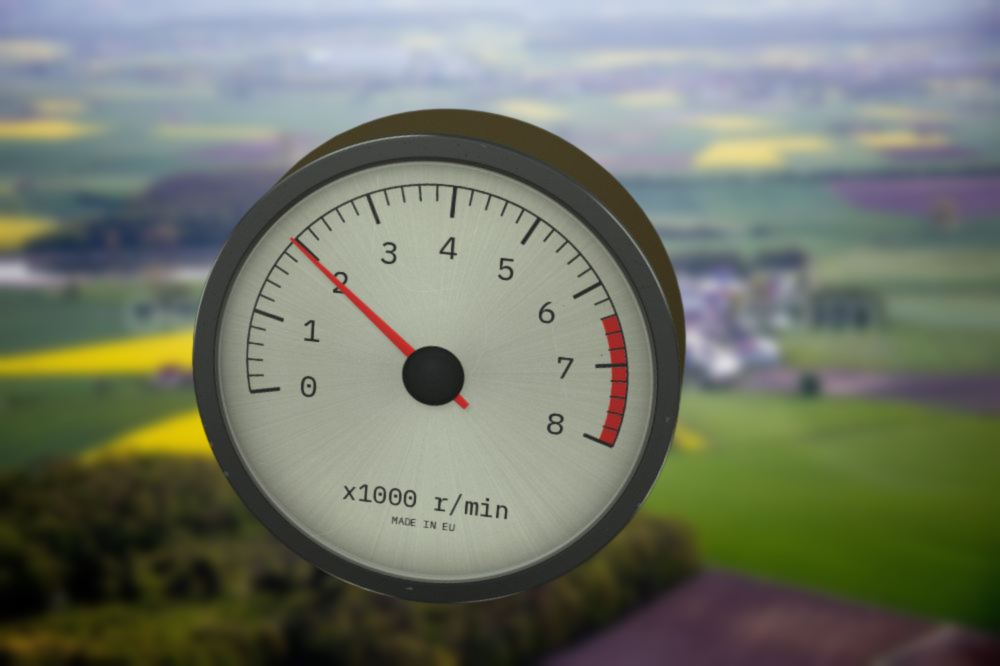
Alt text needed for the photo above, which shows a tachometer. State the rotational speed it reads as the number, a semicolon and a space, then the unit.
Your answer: 2000; rpm
